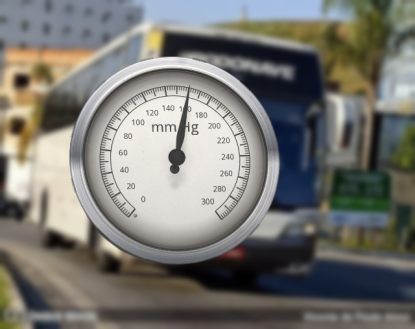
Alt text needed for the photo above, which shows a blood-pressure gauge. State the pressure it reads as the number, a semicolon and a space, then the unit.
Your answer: 160; mmHg
